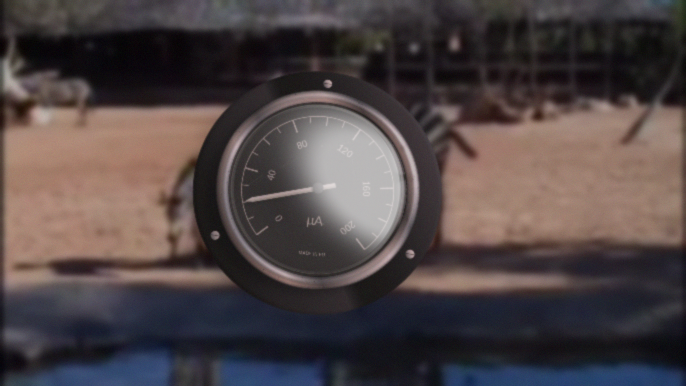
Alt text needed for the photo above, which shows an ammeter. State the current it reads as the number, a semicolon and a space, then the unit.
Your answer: 20; µA
